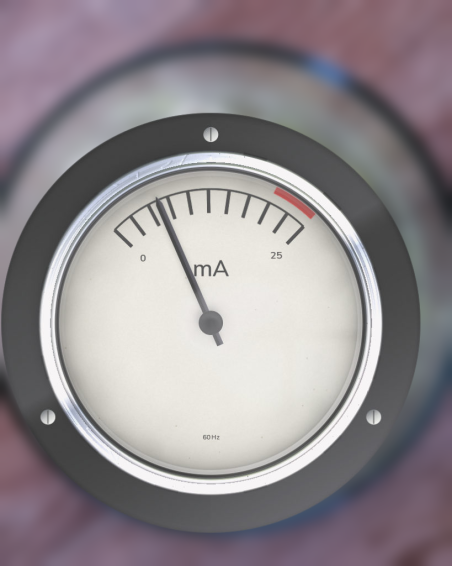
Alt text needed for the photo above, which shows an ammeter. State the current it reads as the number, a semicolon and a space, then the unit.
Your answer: 6.25; mA
